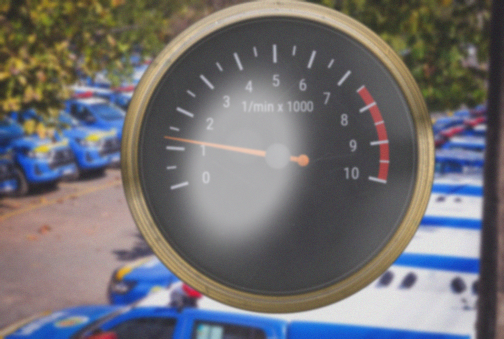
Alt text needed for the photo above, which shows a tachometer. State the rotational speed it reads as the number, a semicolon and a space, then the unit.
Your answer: 1250; rpm
